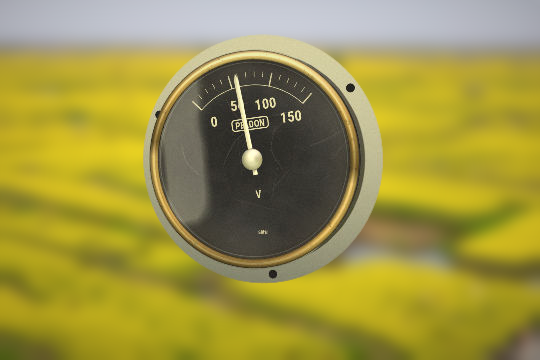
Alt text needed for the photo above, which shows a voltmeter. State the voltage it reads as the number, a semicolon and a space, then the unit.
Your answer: 60; V
